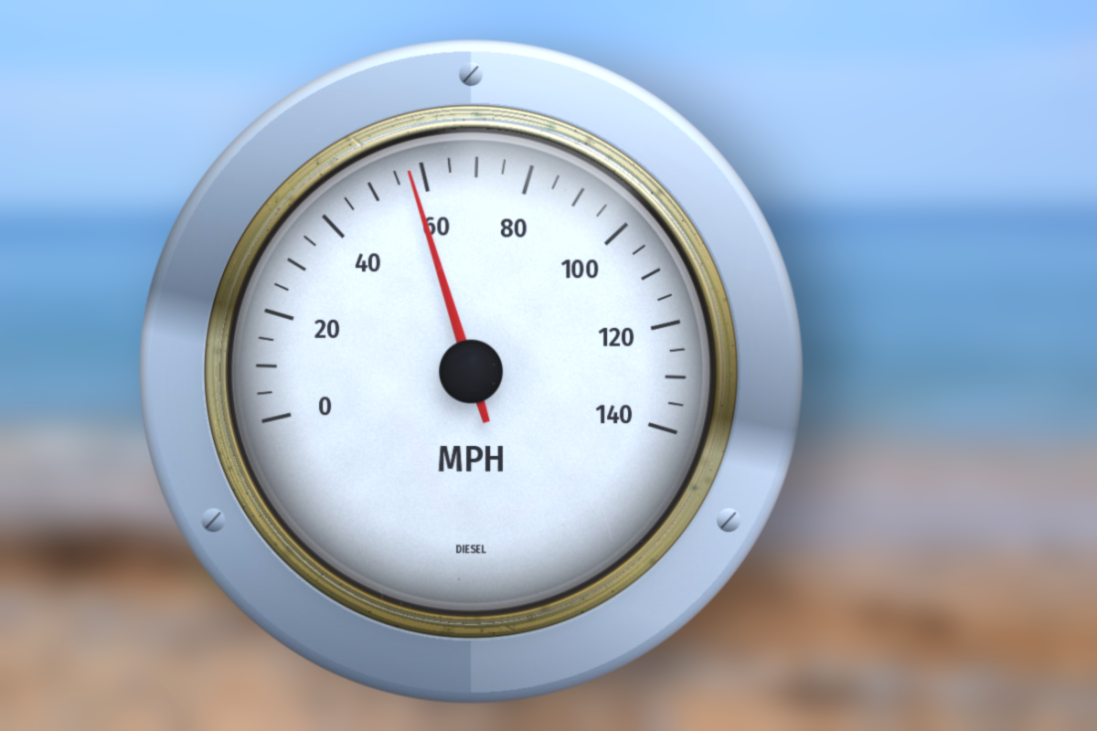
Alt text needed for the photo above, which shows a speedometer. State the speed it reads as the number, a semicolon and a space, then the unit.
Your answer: 57.5; mph
